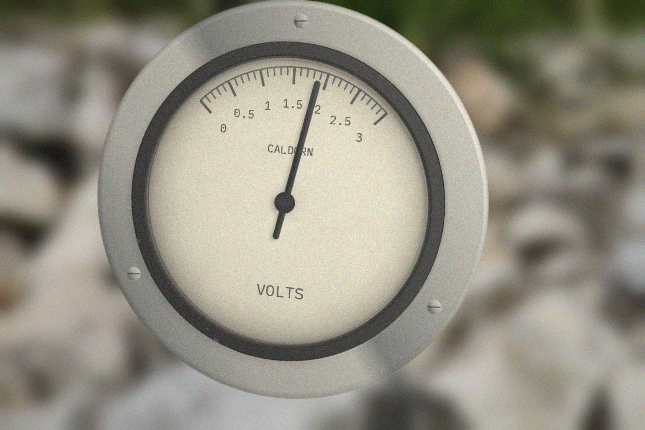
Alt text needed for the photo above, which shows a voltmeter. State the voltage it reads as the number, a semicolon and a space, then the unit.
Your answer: 1.9; V
